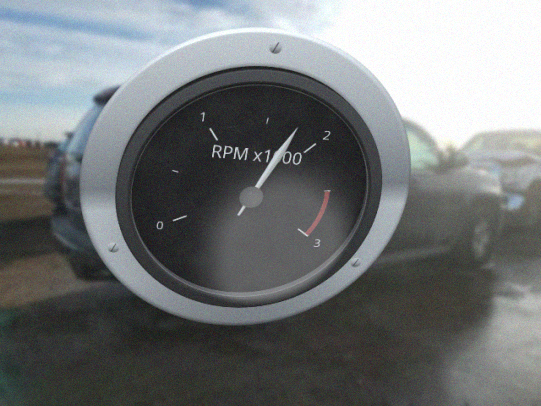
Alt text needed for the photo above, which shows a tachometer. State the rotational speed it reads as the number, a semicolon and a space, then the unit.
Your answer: 1750; rpm
